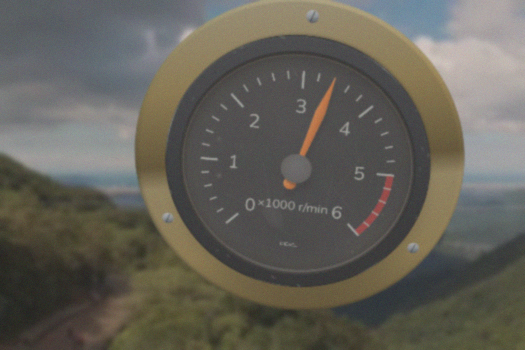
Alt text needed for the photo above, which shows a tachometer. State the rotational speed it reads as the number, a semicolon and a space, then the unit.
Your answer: 3400; rpm
